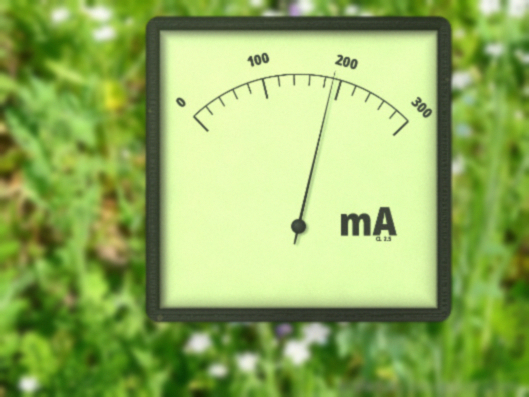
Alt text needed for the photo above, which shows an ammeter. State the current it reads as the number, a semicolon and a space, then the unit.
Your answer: 190; mA
